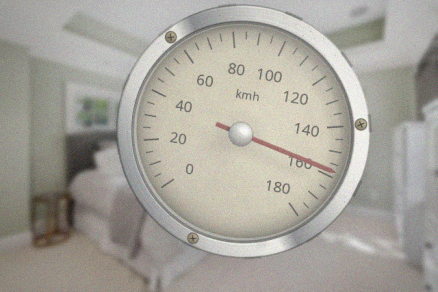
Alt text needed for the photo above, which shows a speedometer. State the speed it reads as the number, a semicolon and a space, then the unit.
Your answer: 157.5; km/h
